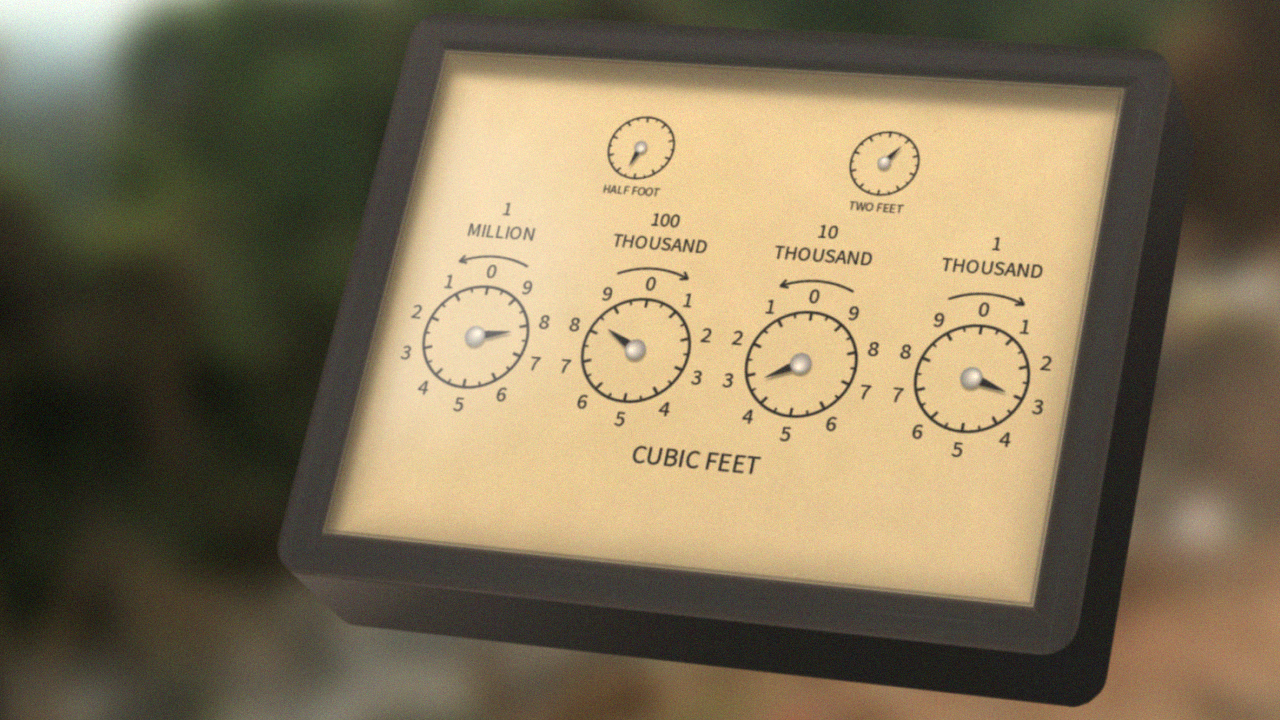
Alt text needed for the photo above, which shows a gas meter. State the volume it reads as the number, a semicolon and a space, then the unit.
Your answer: 783300; ft³
